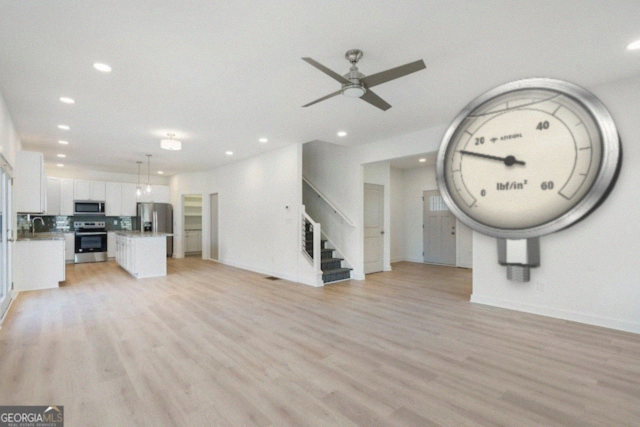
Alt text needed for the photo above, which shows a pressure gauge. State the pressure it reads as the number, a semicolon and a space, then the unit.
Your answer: 15; psi
